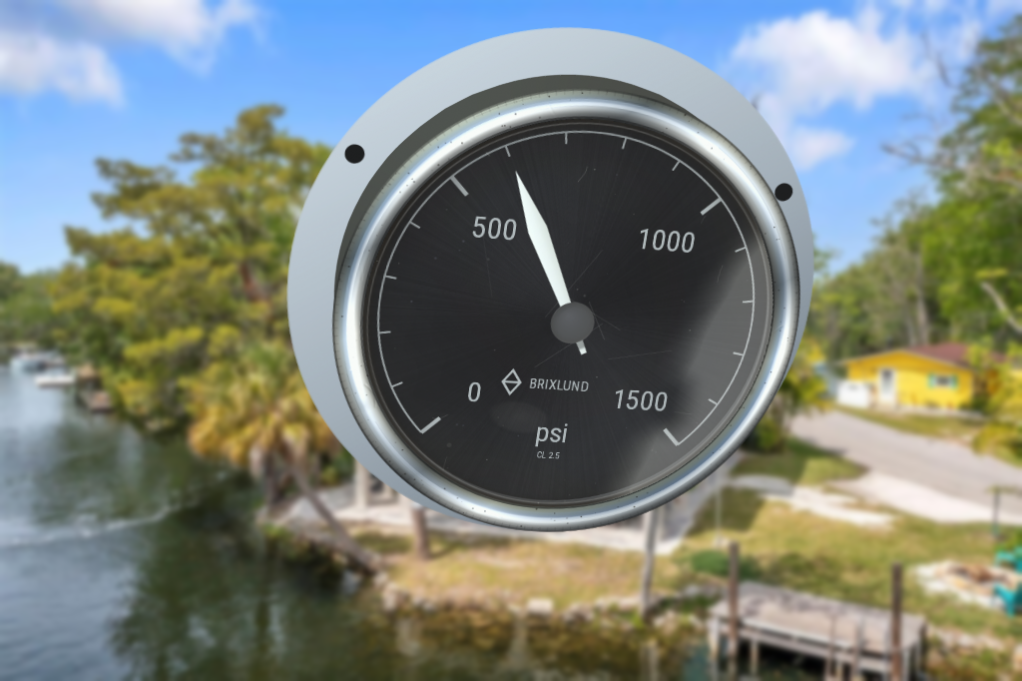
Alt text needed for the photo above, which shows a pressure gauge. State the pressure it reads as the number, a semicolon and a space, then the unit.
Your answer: 600; psi
